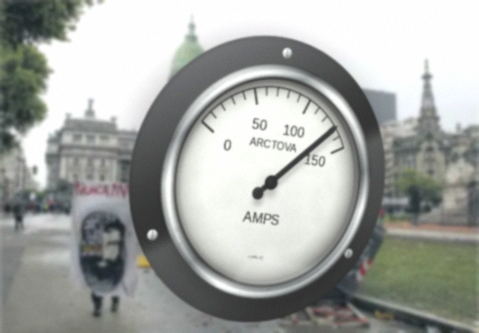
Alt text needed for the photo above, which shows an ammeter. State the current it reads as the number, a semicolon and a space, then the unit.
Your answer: 130; A
